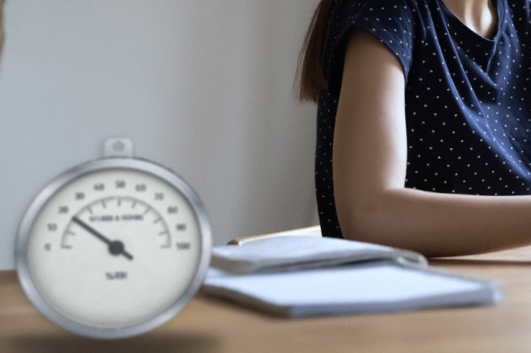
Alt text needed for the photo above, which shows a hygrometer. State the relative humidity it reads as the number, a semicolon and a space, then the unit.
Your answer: 20; %
